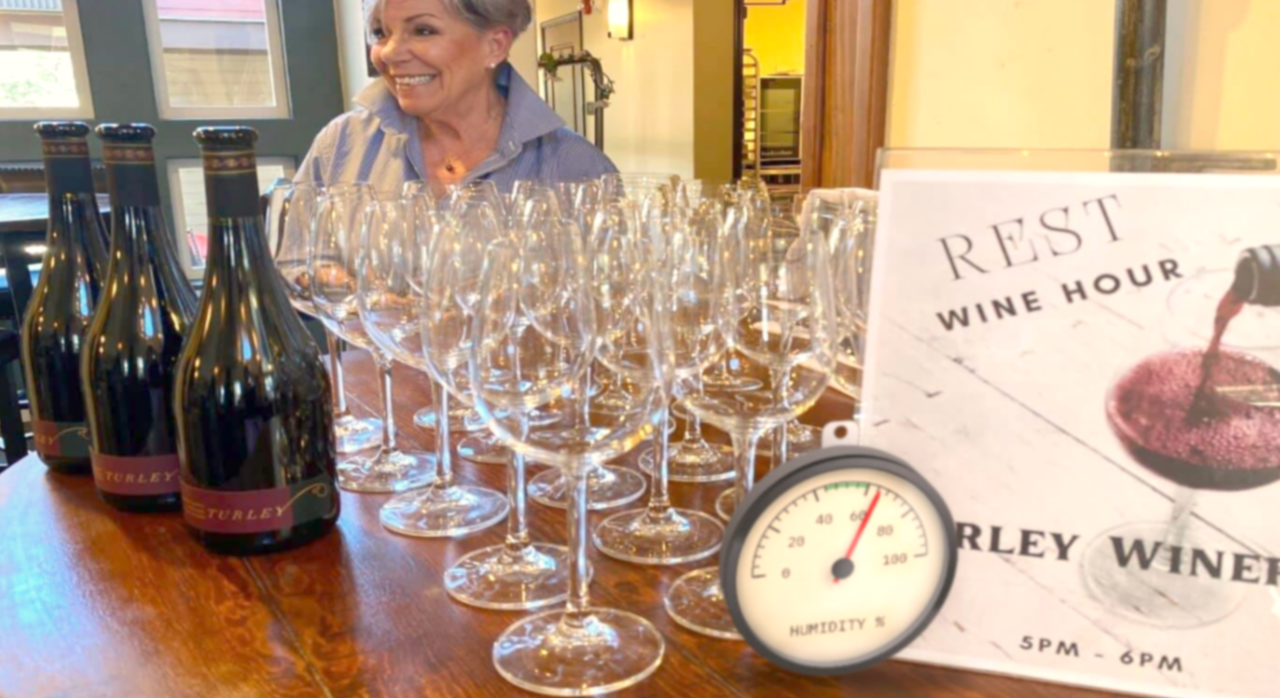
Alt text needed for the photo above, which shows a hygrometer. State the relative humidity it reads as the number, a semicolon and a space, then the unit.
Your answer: 64; %
